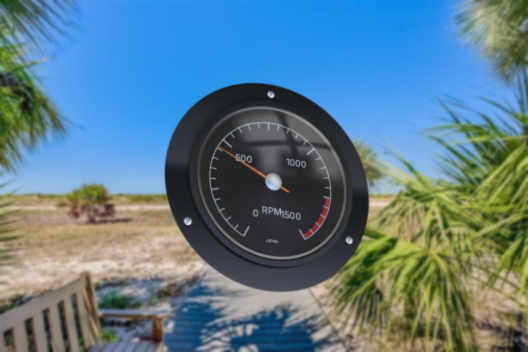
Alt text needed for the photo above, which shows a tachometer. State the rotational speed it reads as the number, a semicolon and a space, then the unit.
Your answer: 450; rpm
